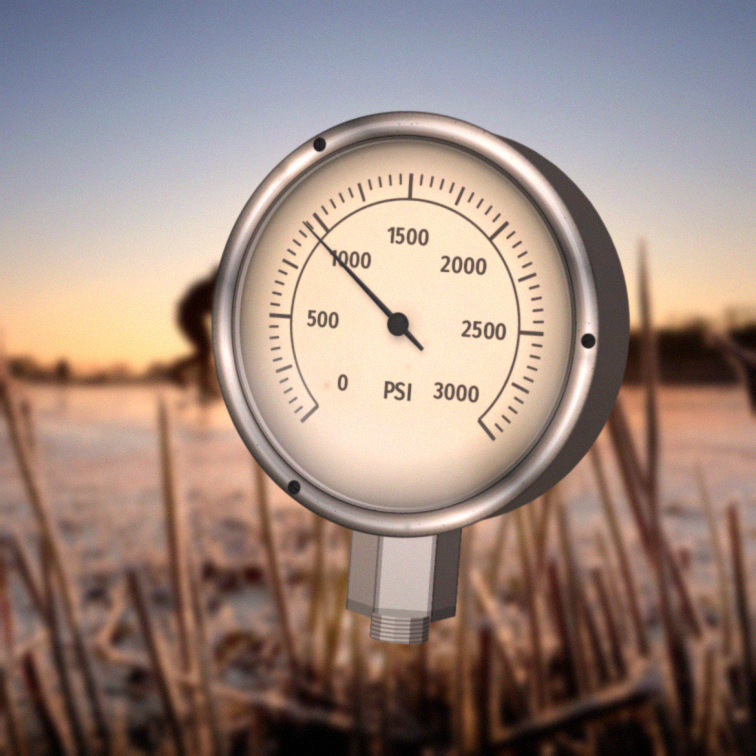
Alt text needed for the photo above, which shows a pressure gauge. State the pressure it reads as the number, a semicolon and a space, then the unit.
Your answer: 950; psi
